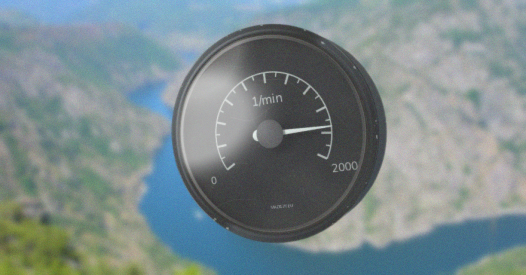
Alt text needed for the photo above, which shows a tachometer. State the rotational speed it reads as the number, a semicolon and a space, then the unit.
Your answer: 1750; rpm
